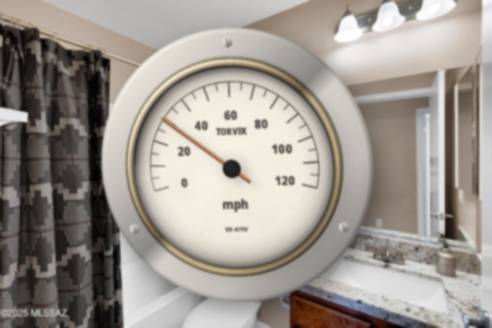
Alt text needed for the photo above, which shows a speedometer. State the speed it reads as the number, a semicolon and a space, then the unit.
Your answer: 30; mph
